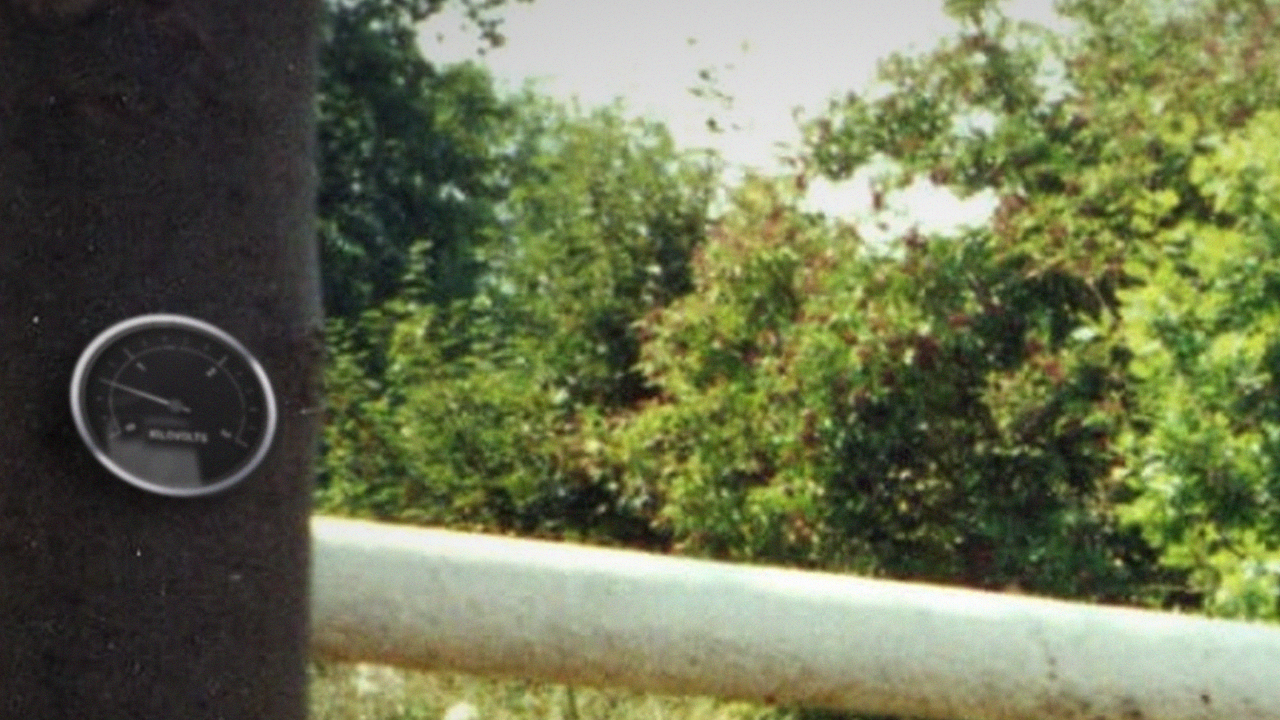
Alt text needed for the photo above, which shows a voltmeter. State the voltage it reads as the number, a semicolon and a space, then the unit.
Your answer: 0.6; kV
